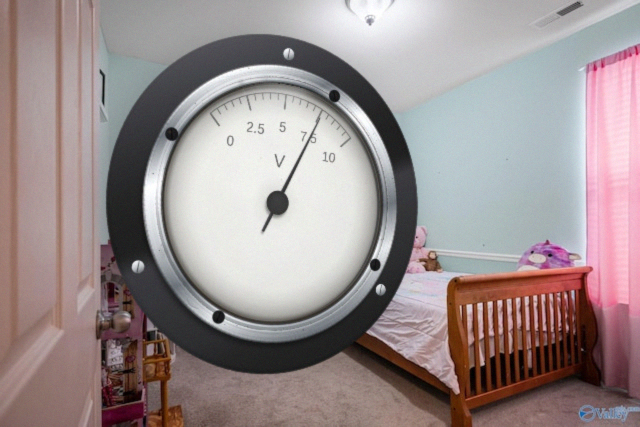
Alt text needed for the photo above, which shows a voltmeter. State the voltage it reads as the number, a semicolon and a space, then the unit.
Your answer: 7.5; V
